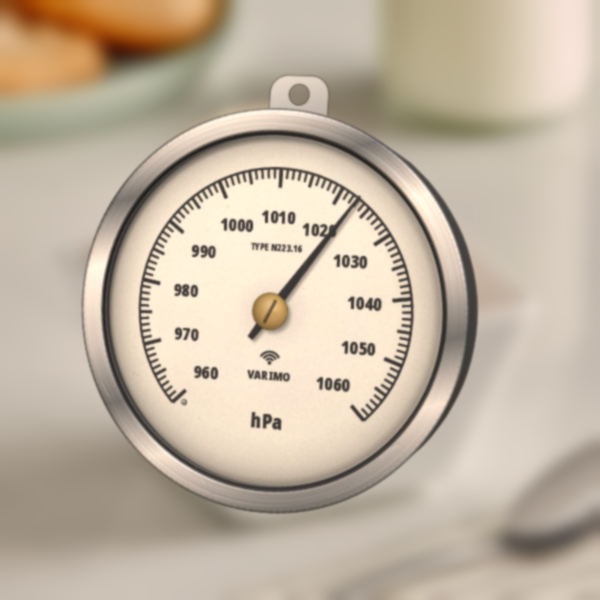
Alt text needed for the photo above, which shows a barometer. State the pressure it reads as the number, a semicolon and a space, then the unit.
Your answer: 1023; hPa
